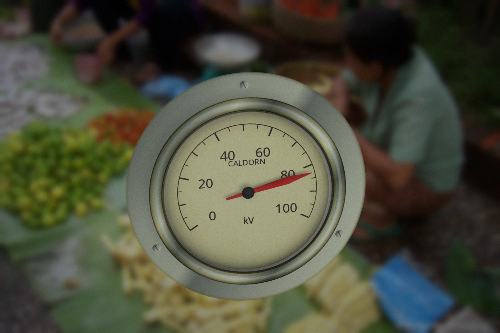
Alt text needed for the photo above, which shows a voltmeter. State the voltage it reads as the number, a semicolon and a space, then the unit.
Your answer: 82.5; kV
